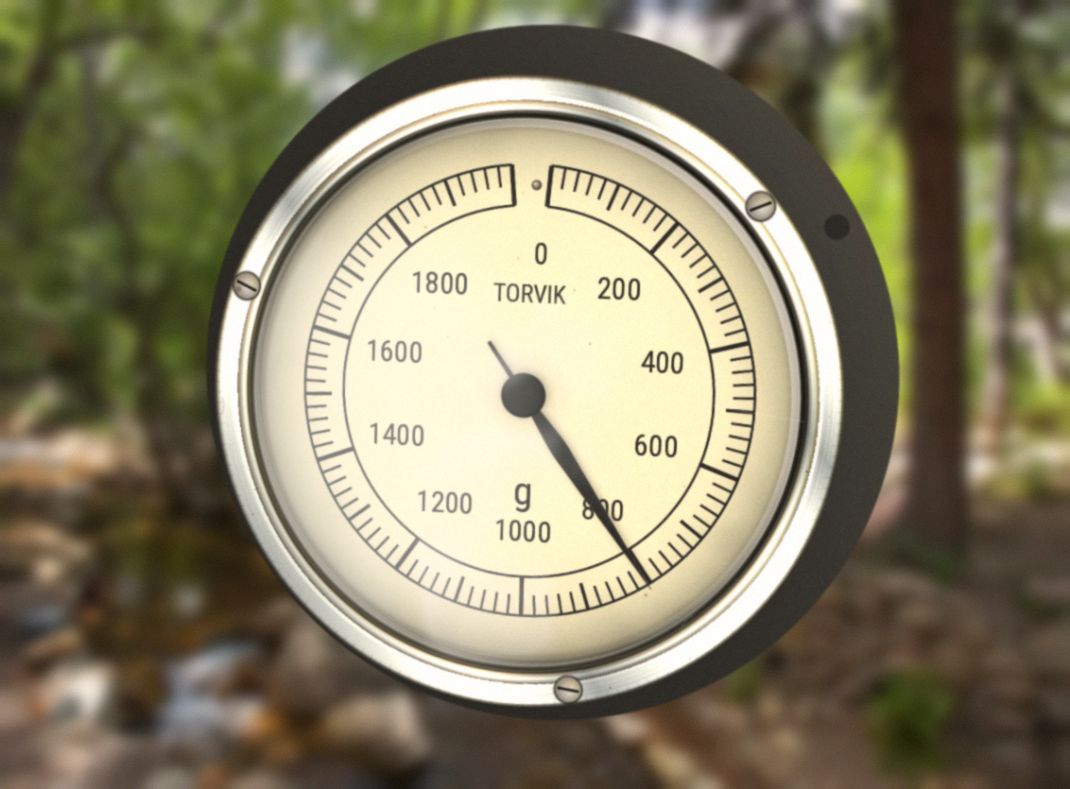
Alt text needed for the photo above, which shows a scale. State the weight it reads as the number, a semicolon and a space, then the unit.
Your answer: 800; g
